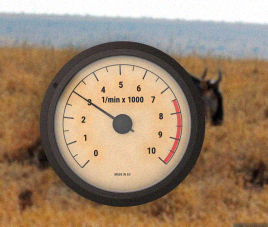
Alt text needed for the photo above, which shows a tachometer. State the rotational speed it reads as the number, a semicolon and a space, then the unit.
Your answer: 3000; rpm
